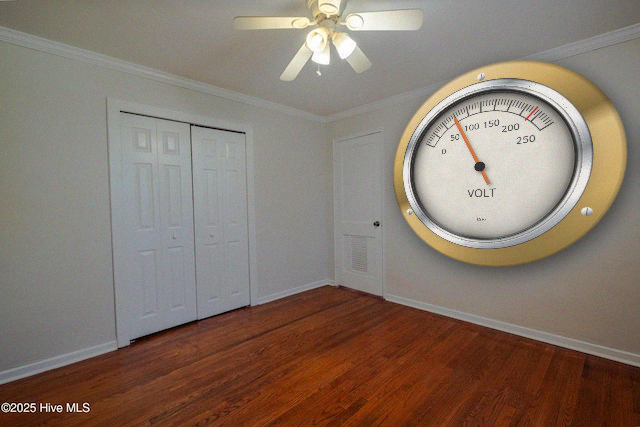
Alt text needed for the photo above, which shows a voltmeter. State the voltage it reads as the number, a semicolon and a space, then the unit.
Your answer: 75; V
